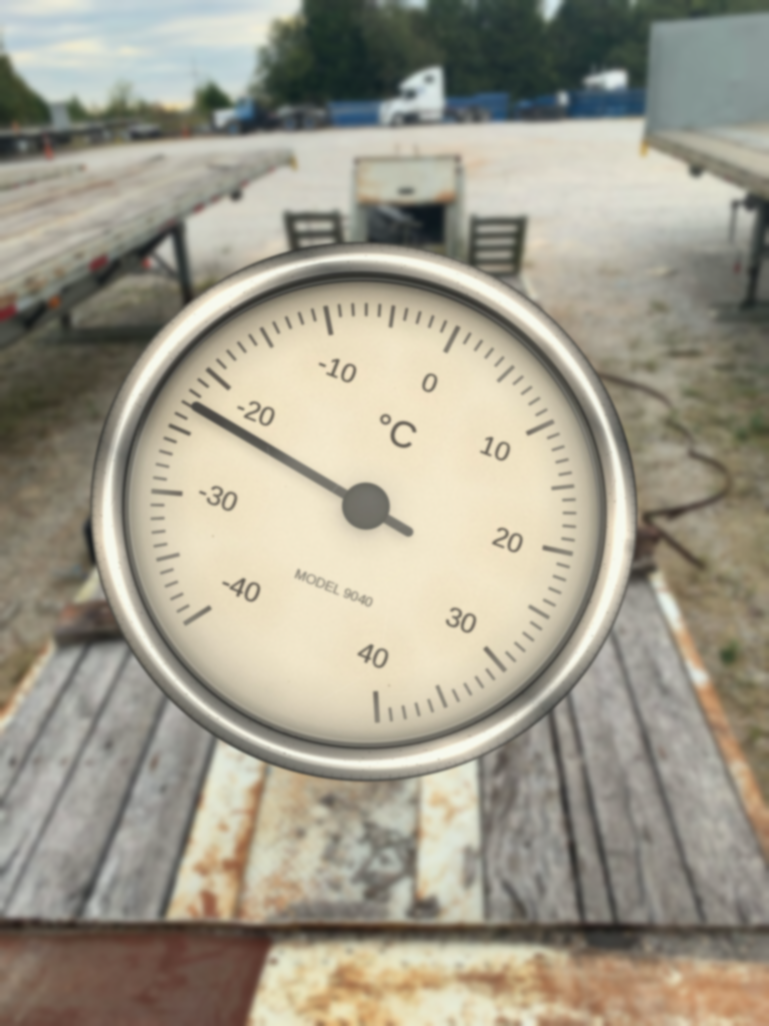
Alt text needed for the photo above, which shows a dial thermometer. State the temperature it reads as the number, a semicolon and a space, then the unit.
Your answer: -23; °C
